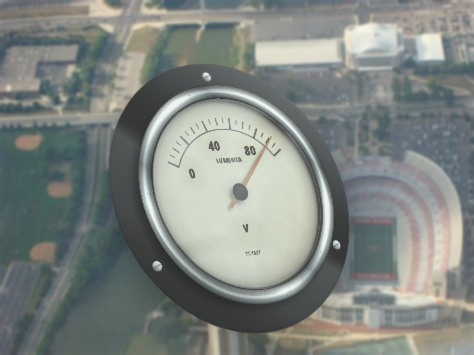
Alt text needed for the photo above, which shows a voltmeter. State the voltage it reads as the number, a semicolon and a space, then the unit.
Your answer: 90; V
